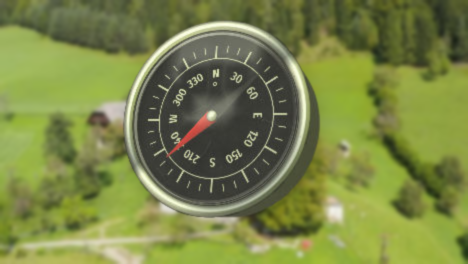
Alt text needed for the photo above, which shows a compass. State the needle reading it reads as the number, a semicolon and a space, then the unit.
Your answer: 230; °
